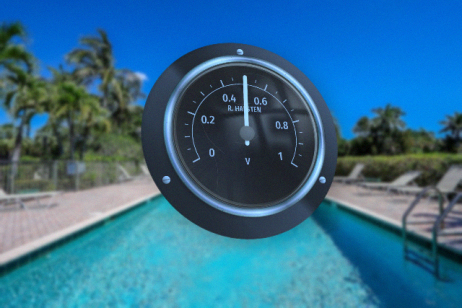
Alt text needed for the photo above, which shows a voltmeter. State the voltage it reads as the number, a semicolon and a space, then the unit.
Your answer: 0.5; V
